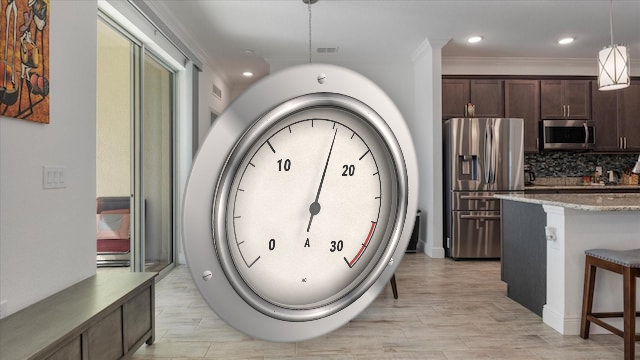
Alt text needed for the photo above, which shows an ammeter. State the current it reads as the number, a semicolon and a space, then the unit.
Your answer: 16; A
